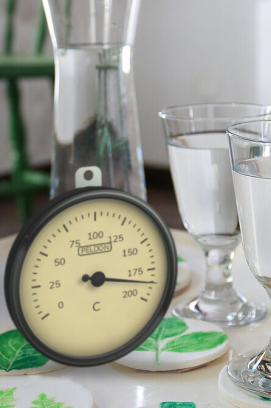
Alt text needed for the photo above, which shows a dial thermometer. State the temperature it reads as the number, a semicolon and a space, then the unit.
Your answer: 185; °C
